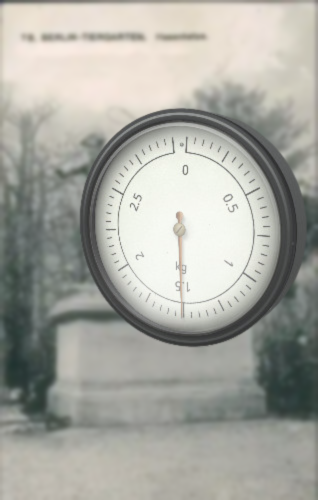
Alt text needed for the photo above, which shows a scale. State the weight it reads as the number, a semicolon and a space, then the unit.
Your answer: 1.5; kg
